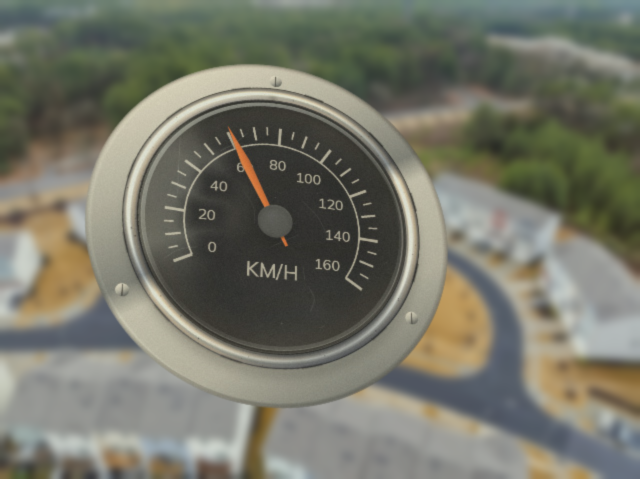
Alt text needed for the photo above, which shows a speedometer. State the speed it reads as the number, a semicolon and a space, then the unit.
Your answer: 60; km/h
